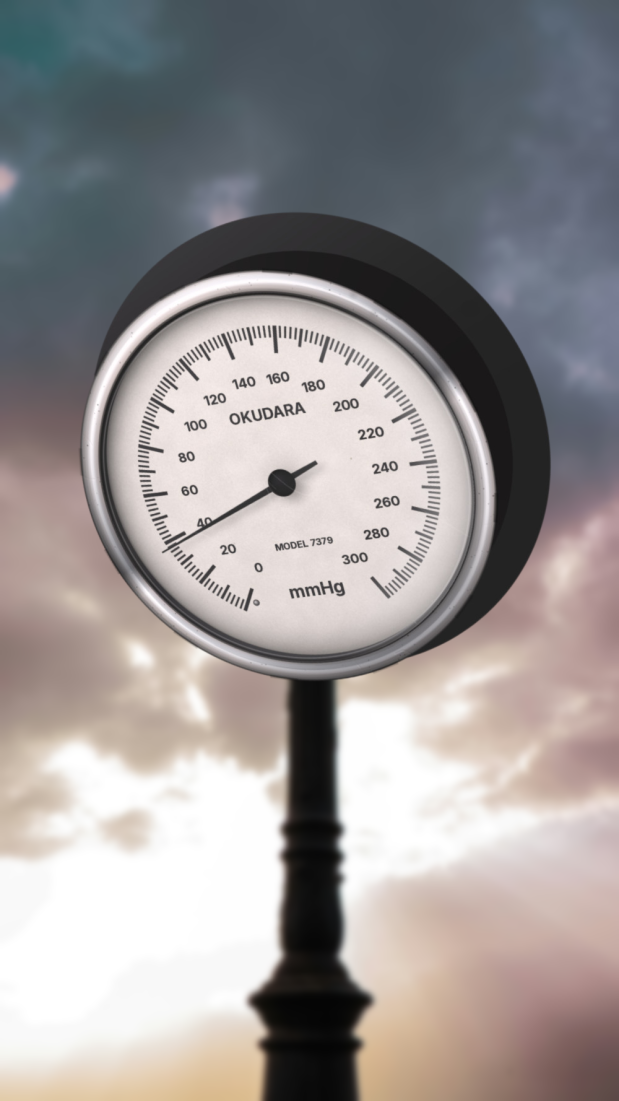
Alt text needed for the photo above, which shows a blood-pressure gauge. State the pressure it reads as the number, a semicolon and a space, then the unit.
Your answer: 38; mmHg
